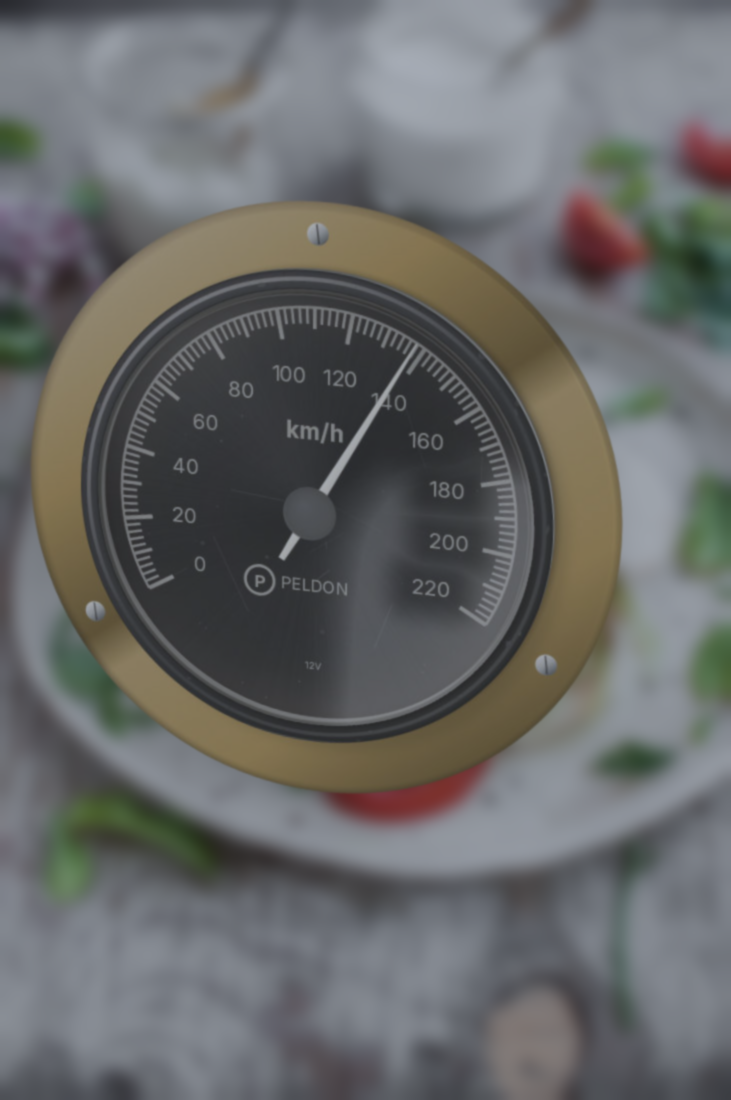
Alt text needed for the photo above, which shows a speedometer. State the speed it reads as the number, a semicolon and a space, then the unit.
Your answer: 138; km/h
